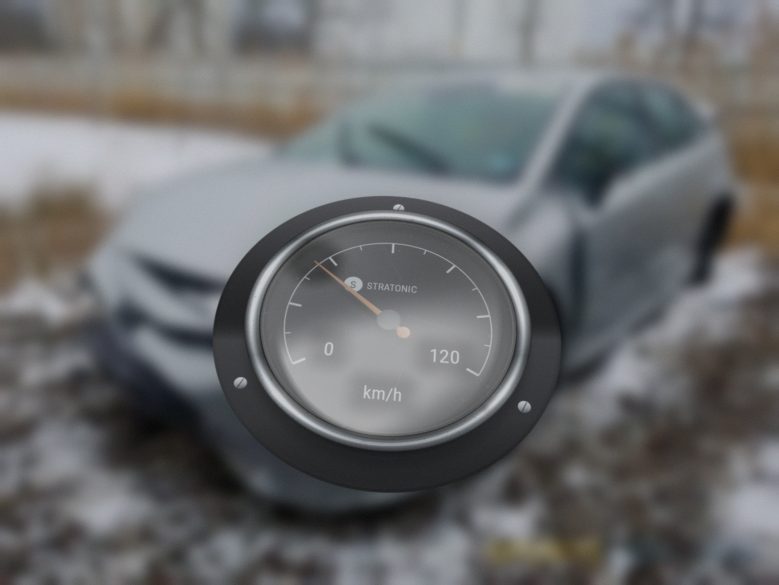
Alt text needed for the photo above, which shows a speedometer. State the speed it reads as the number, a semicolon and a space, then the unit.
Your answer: 35; km/h
